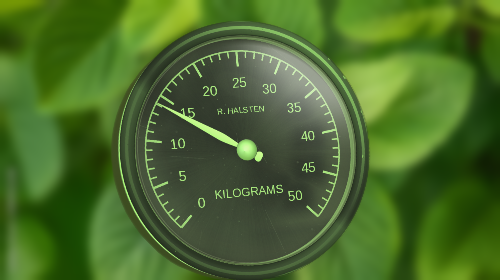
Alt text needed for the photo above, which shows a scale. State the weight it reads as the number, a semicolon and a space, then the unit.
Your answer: 14; kg
